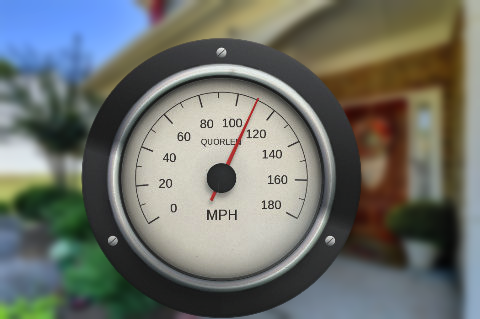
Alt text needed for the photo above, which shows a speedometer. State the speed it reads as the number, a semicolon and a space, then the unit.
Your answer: 110; mph
